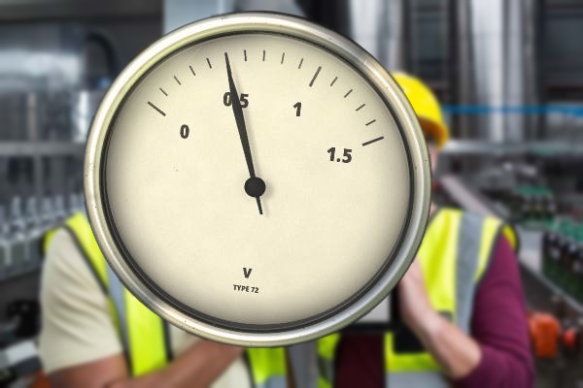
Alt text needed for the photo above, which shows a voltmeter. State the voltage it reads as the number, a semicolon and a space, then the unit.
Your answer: 0.5; V
